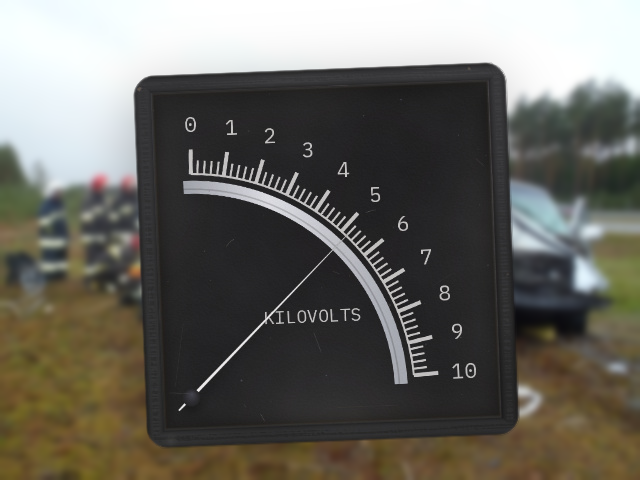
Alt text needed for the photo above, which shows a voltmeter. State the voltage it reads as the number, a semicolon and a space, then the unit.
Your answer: 5.2; kV
